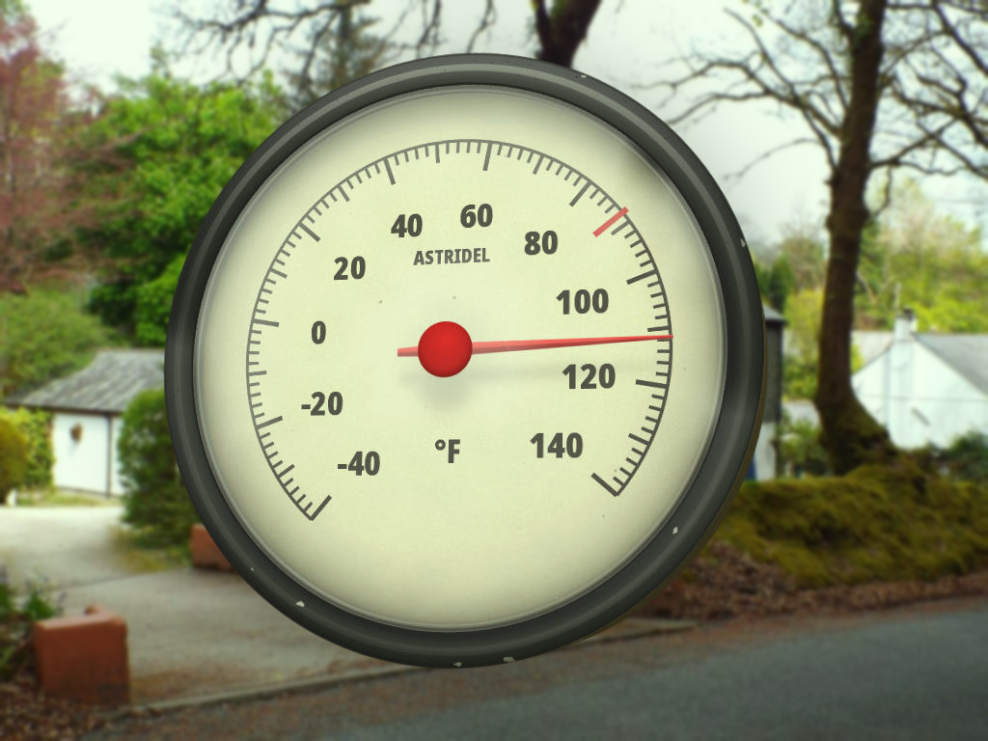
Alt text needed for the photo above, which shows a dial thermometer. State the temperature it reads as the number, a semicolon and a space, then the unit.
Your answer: 112; °F
